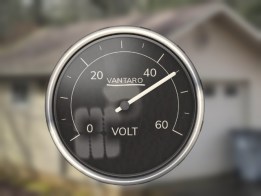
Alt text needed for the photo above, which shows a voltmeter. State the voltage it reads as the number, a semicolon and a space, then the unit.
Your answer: 45; V
